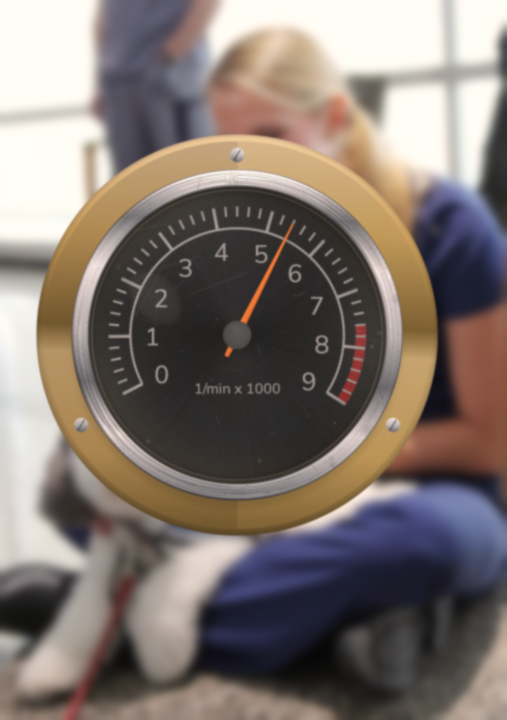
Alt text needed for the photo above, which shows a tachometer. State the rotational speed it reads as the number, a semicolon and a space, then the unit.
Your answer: 5400; rpm
